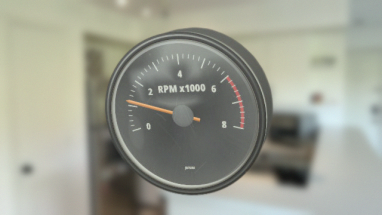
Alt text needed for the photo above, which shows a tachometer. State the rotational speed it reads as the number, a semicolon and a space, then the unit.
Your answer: 1200; rpm
